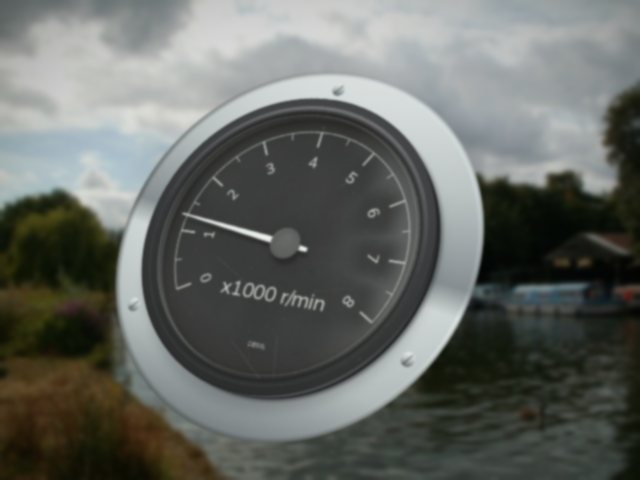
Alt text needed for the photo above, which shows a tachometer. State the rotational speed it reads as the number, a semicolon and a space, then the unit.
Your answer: 1250; rpm
